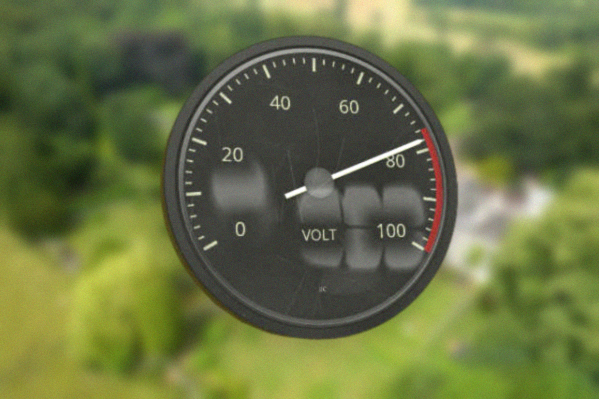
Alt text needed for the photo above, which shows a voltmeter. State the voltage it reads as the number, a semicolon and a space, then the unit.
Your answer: 78; V
